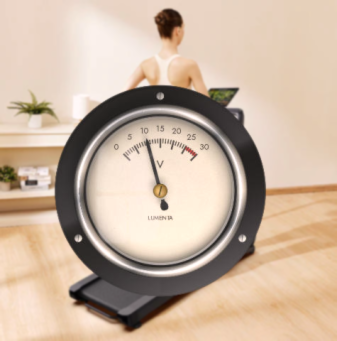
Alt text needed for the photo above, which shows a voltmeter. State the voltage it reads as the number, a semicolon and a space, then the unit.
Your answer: 10; V
